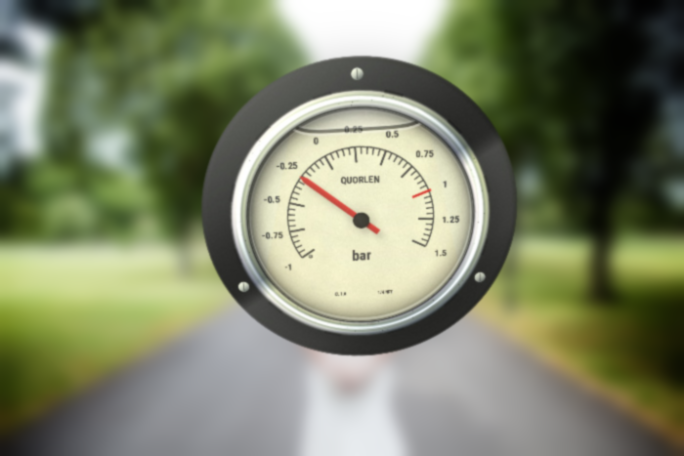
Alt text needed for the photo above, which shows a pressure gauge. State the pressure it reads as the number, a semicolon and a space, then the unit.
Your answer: -0.25; bar
